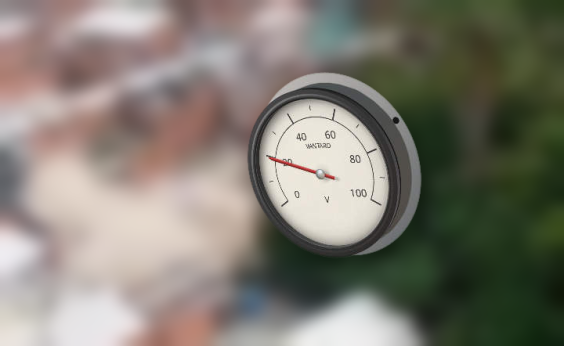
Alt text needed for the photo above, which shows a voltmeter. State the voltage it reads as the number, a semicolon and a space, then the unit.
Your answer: 20; V
